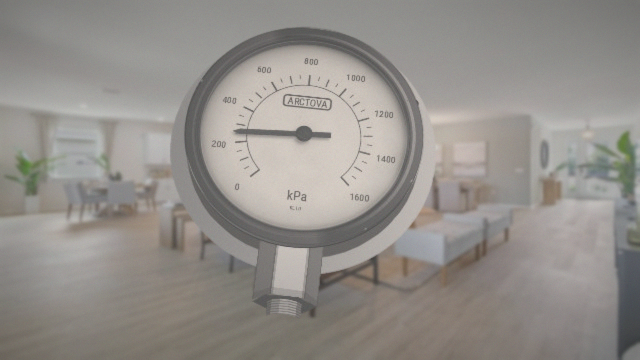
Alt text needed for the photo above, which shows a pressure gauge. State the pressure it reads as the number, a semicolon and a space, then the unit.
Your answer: 250; kPa
